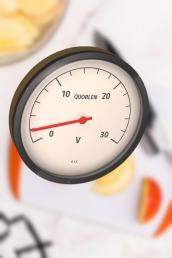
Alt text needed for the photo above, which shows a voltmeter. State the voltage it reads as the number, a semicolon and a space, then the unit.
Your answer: 2; V
